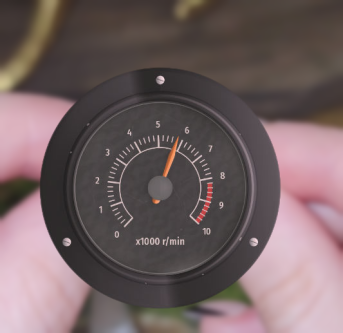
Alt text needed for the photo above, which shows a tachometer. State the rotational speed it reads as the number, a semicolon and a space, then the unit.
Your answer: 5800; rpm
